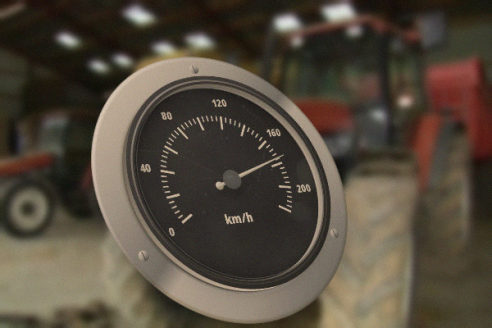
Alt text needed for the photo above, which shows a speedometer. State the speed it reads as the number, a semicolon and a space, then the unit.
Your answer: 176; km/h
